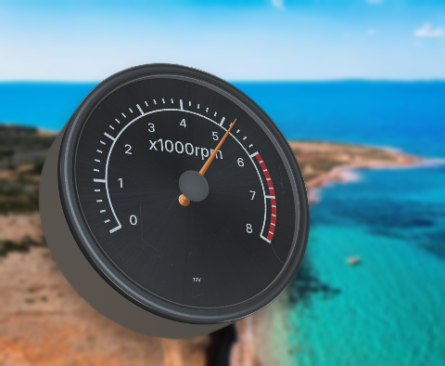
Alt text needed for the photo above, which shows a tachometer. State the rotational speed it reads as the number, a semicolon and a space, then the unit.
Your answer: 5200; rpm
